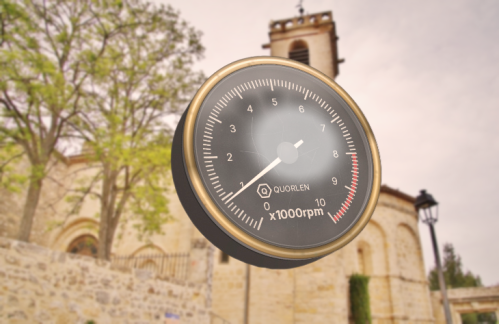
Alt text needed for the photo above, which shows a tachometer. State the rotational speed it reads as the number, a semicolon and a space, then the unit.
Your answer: 900; rpm
